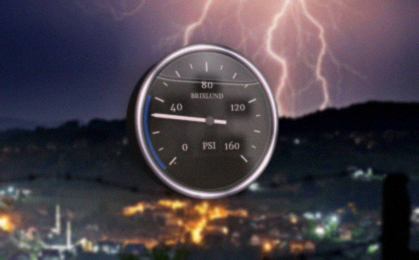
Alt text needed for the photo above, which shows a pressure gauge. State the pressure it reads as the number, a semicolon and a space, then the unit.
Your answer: 30; psi
